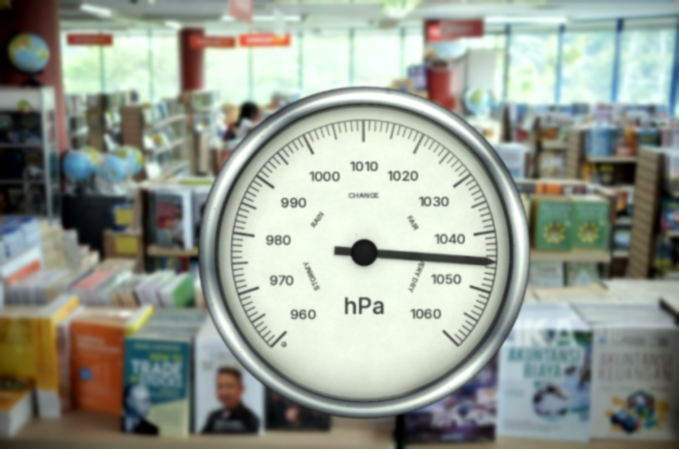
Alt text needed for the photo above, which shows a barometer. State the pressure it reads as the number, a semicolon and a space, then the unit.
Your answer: 1045; hPa
